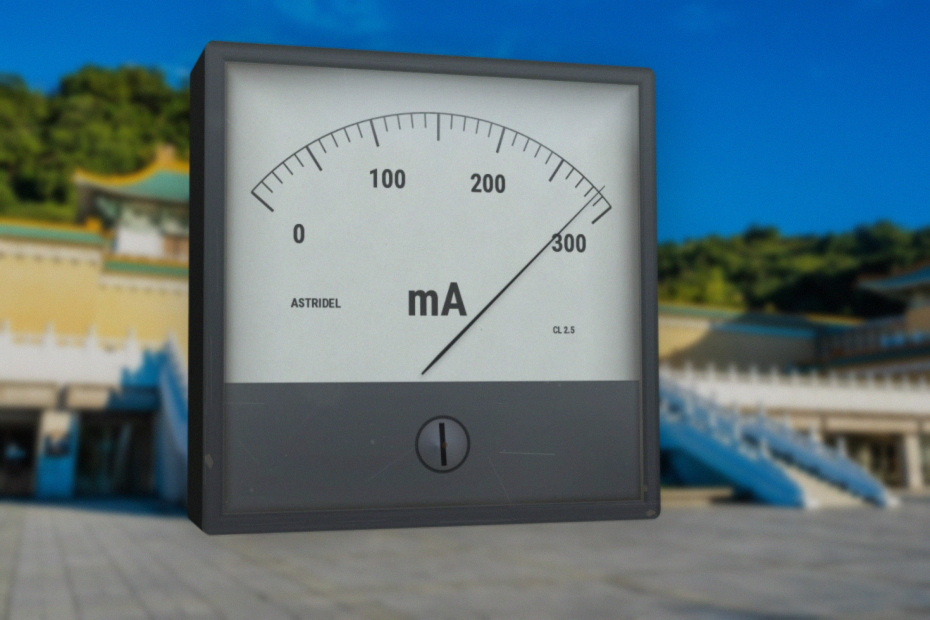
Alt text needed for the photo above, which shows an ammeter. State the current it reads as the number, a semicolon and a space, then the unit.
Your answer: 285; mA
